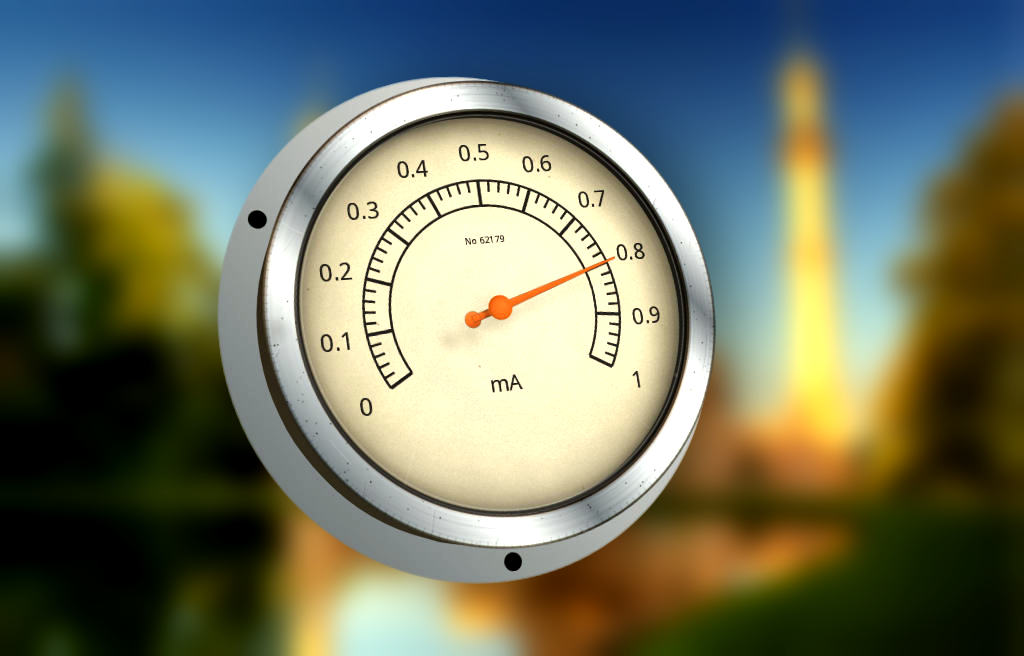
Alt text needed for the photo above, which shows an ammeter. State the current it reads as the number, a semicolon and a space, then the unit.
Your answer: 0.8; mA
